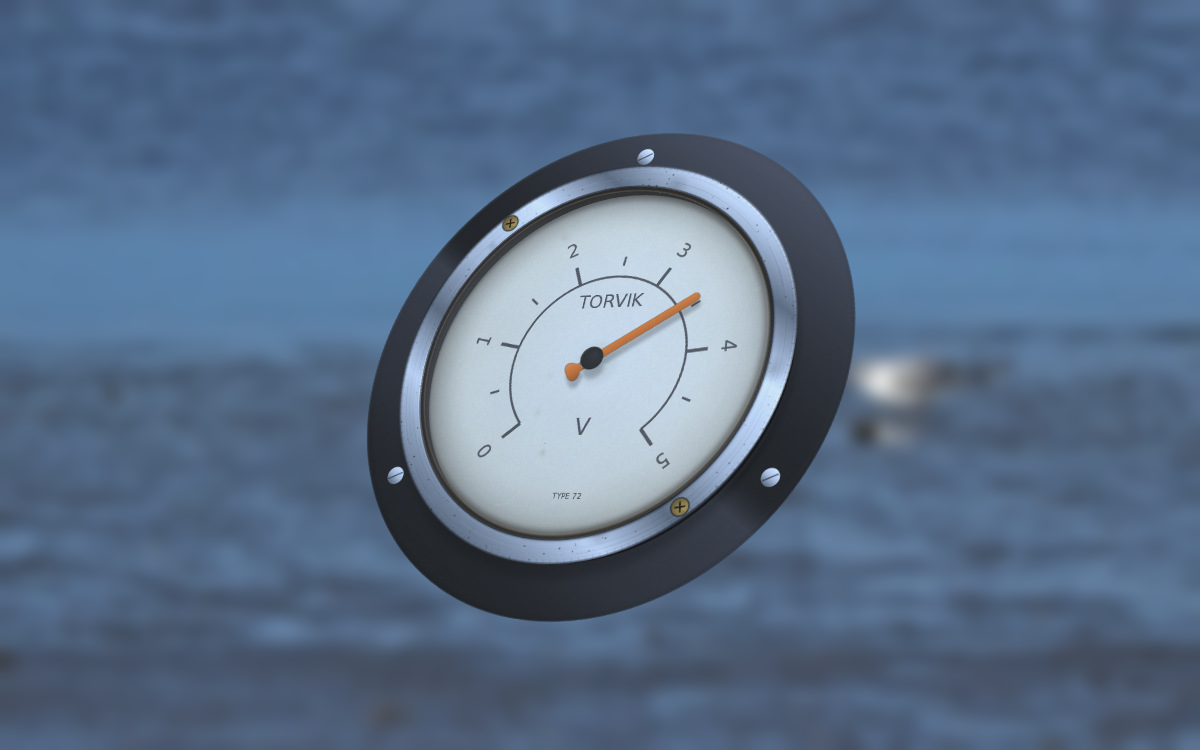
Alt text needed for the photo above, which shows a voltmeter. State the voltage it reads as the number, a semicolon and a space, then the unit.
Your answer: 3.5; V
